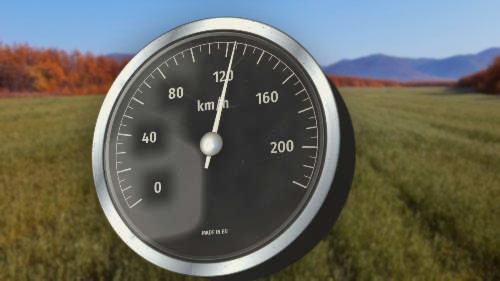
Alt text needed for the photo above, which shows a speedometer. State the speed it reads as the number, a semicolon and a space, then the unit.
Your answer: 125; km/h
